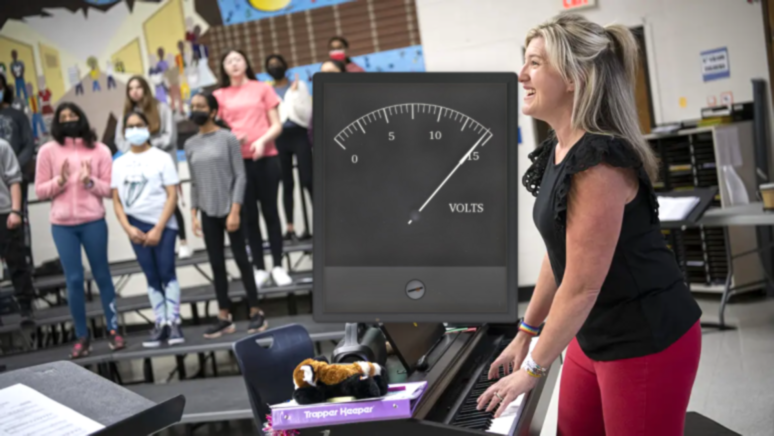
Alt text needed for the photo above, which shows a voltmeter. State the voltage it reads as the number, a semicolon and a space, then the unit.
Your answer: 14.5; V
